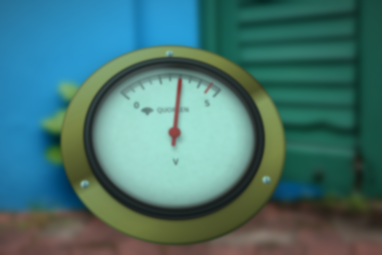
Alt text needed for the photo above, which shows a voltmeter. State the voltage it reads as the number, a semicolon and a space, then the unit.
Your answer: 3; V
